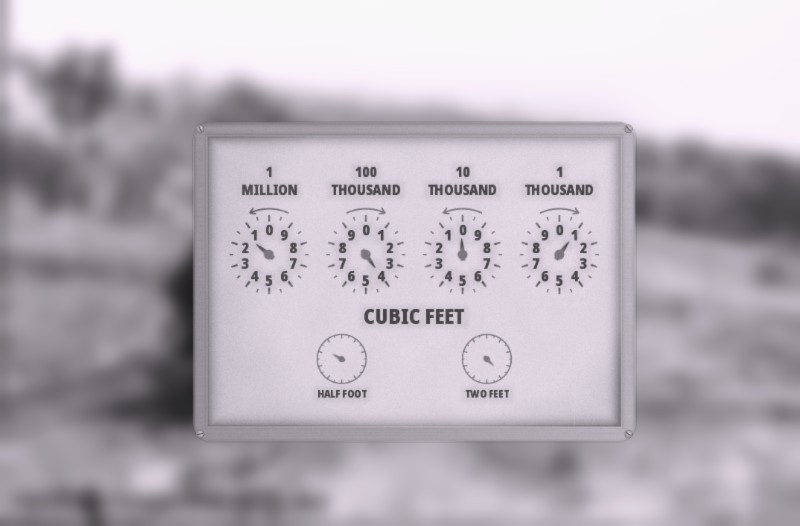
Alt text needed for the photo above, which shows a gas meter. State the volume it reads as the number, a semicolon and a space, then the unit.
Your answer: 140100; ft³
